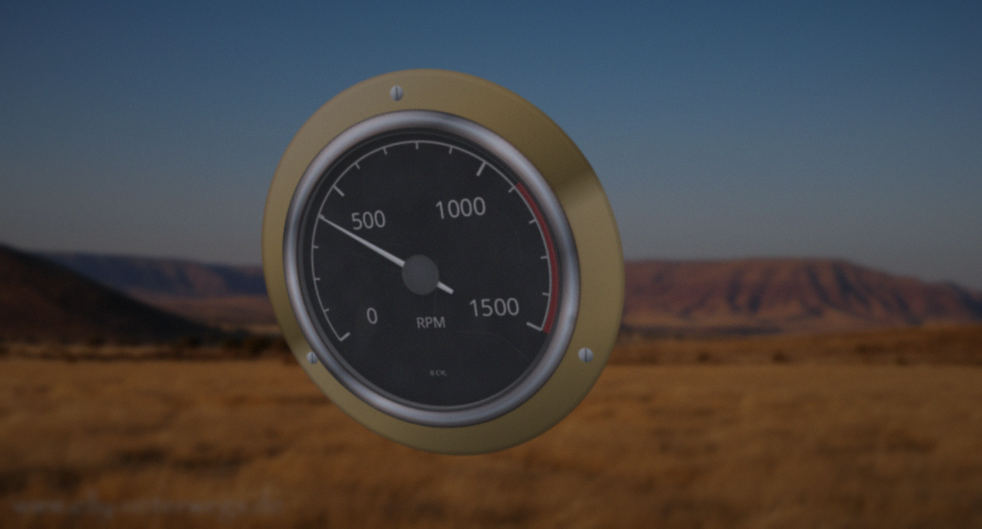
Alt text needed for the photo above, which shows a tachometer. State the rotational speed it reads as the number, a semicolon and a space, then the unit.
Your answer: 400; rpm
